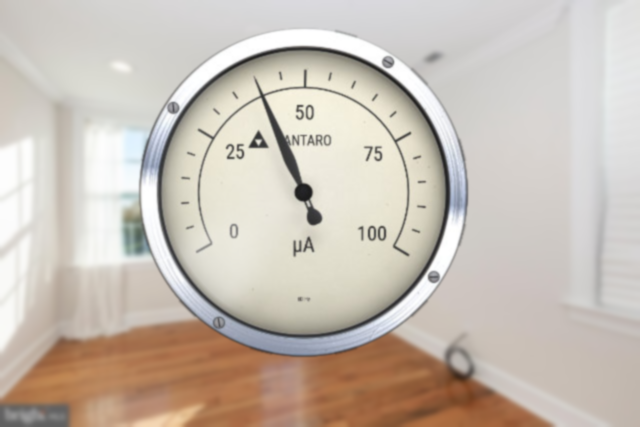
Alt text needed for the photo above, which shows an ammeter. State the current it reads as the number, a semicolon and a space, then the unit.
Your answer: 40; µA
